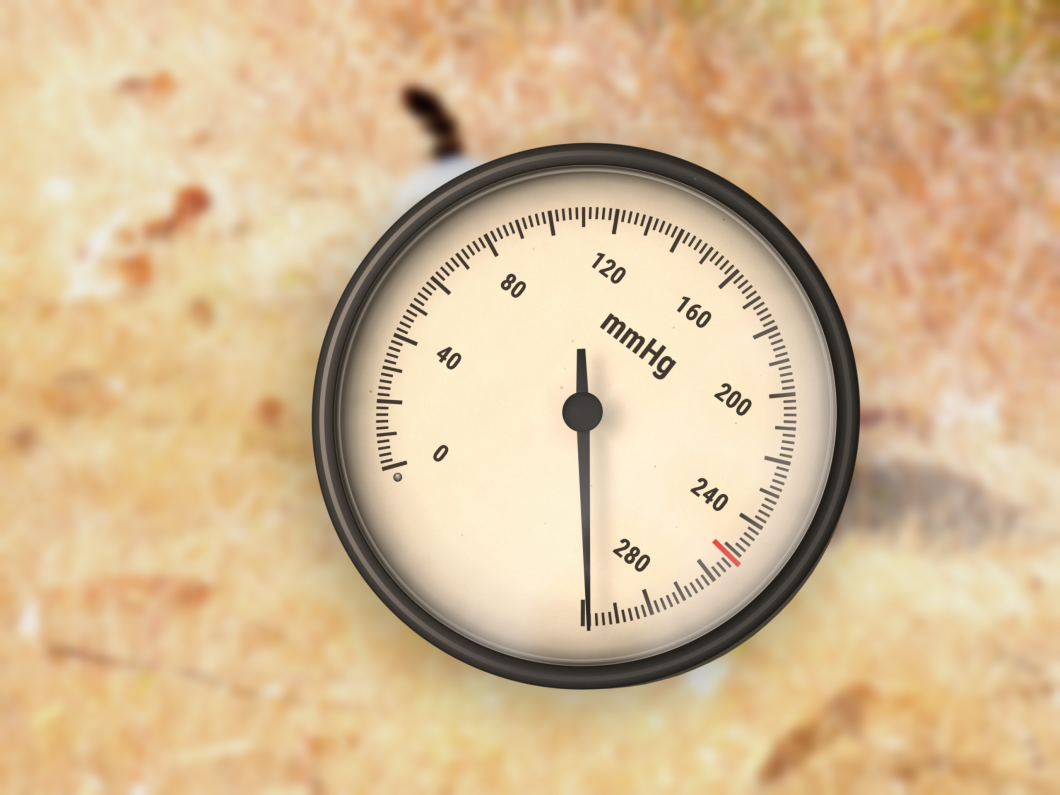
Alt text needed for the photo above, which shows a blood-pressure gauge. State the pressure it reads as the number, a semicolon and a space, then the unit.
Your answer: 298; mmHg
